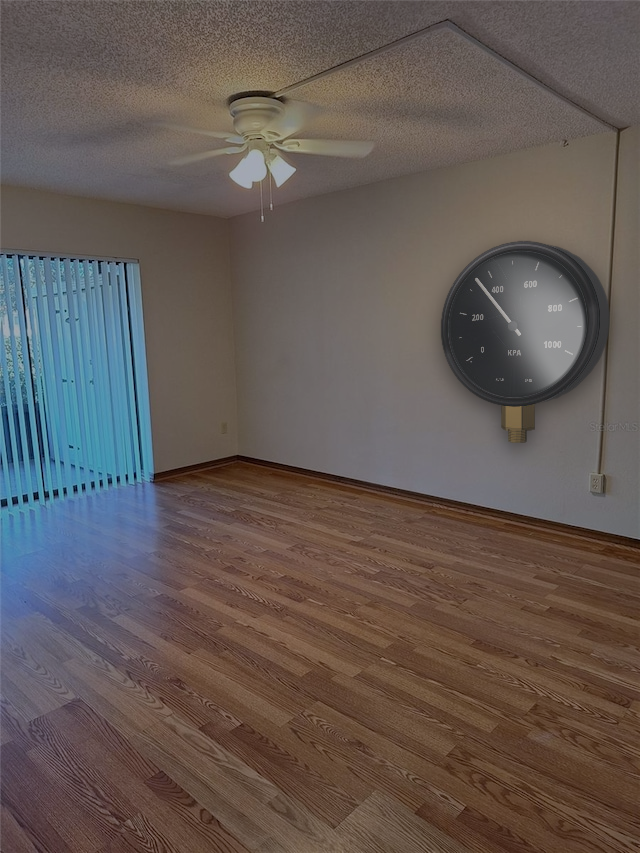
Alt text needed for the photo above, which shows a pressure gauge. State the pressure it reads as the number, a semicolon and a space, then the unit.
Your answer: 350; kPa
